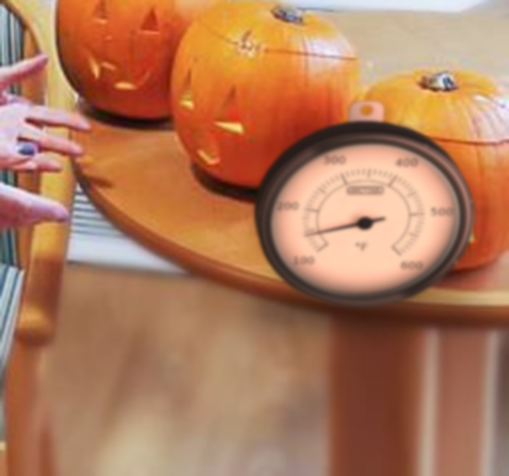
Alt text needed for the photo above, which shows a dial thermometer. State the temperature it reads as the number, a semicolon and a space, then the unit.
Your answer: 150; °F
